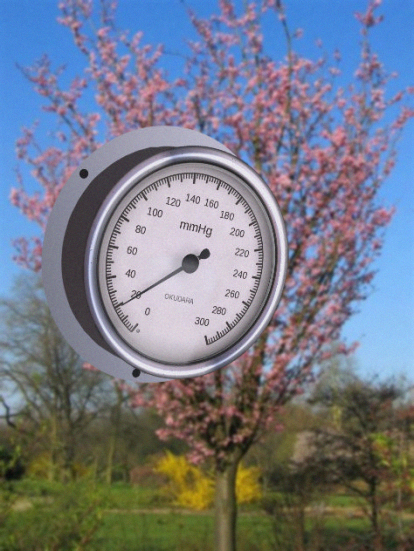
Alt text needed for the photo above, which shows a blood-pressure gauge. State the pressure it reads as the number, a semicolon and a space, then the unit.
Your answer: 20; mmHg
